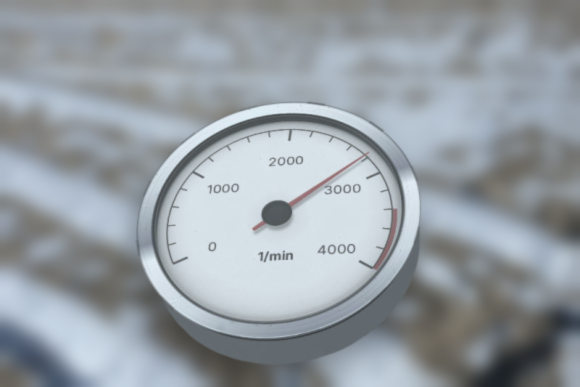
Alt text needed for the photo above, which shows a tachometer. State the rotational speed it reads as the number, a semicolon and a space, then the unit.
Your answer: 2800; rpm
